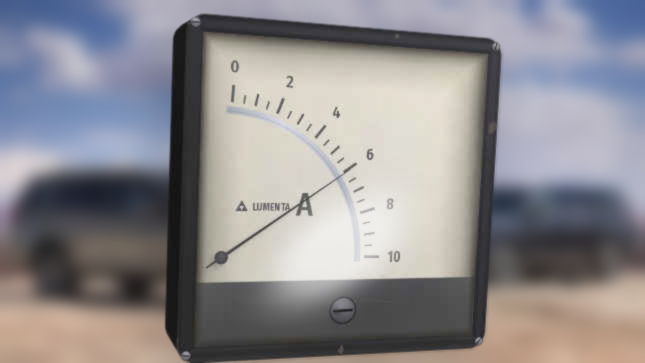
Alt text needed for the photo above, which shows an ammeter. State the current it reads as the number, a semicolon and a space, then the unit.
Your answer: 6; A
